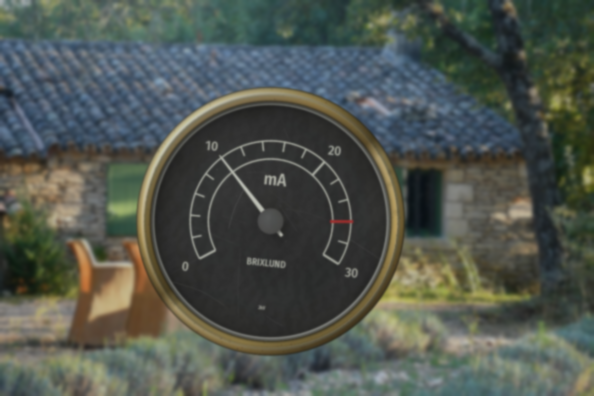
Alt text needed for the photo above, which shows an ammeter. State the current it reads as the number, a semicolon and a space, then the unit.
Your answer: 10; mA
